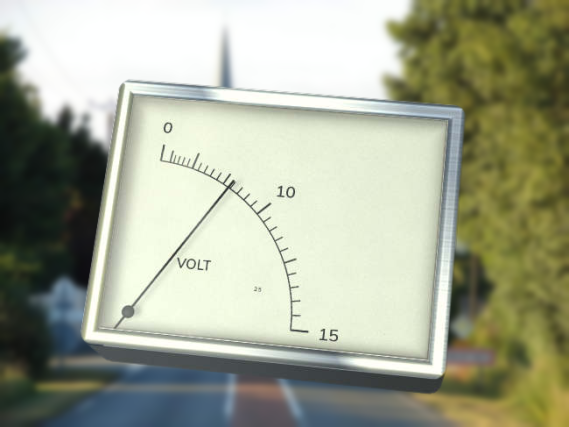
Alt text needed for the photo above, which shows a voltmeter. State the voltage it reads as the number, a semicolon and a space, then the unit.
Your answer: 8; V
